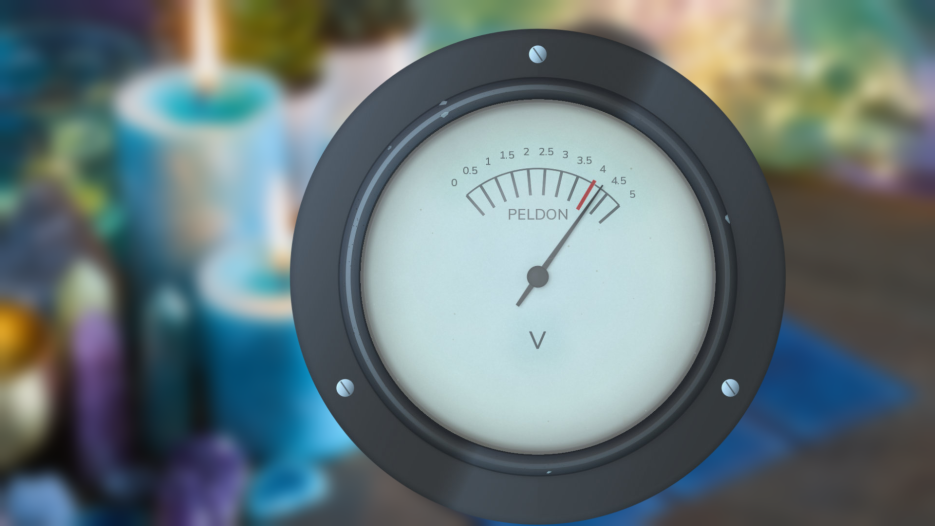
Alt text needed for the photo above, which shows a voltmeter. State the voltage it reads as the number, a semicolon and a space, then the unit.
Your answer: 4.25; V
